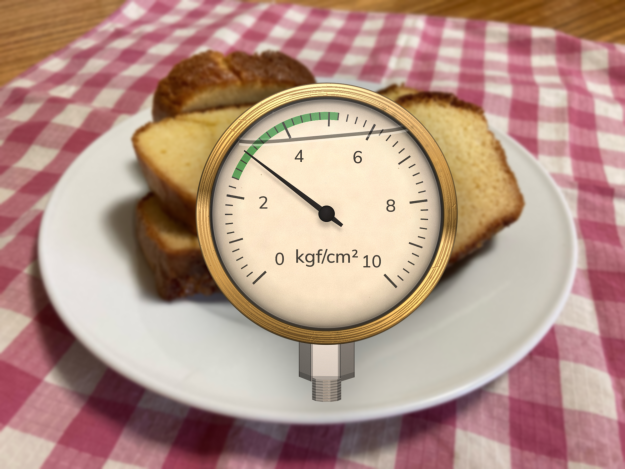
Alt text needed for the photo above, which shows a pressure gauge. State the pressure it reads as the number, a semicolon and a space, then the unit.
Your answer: 3; kg/cm²
